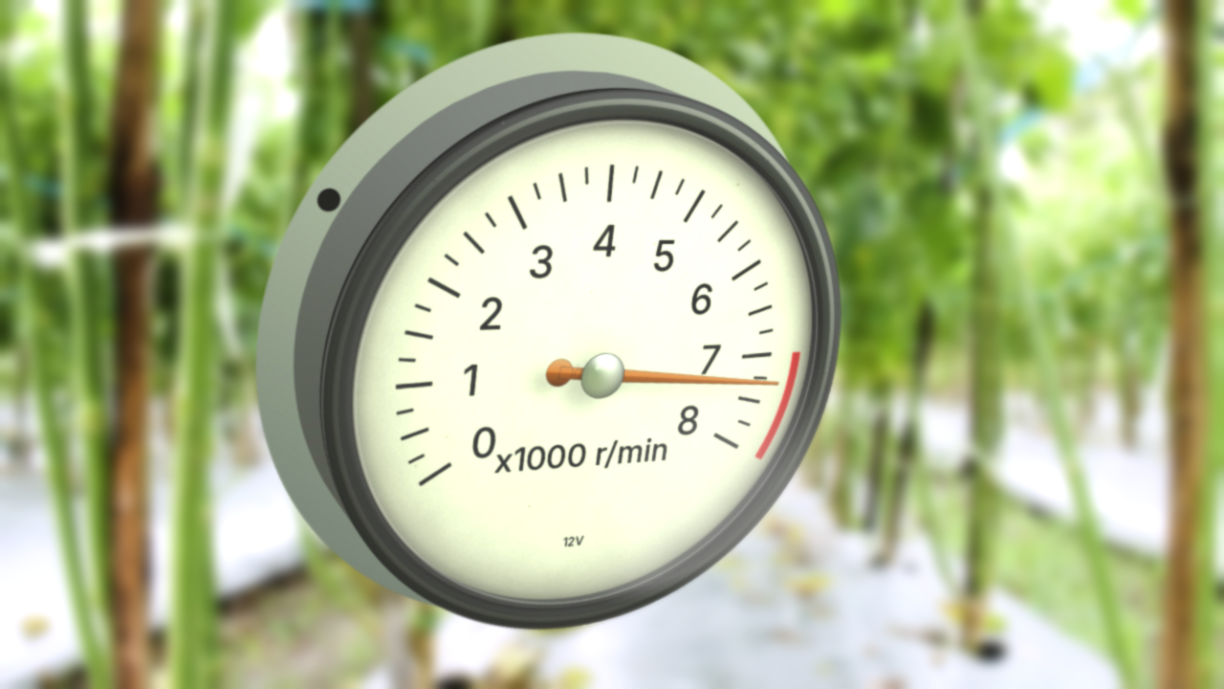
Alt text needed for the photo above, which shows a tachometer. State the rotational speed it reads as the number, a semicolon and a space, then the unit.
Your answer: 7250; rpm
